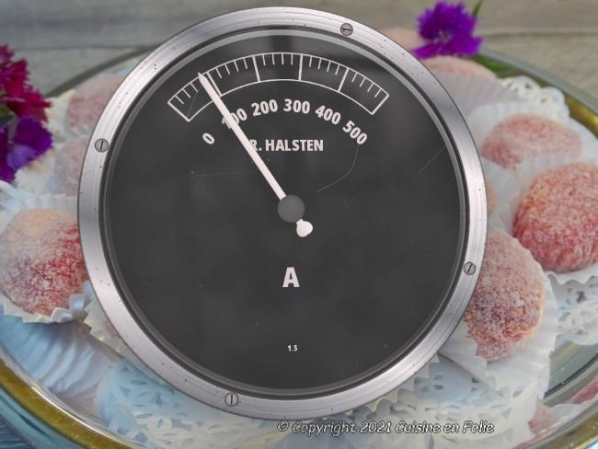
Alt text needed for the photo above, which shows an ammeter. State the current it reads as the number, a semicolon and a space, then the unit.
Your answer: 80; A
